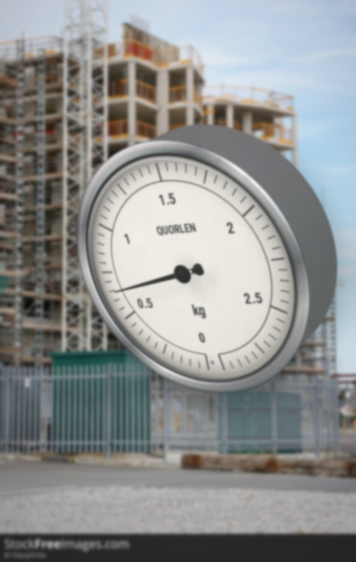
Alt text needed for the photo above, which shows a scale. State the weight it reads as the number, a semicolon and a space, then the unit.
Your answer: 0.65; kg
